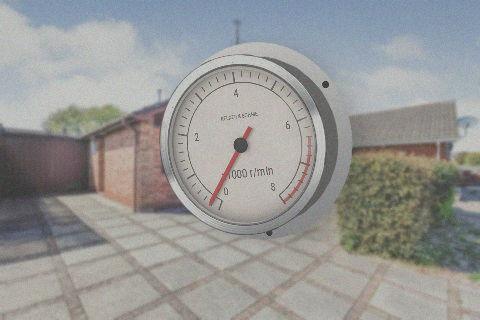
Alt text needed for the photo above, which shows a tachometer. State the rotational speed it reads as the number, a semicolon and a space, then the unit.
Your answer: 200; rpm
